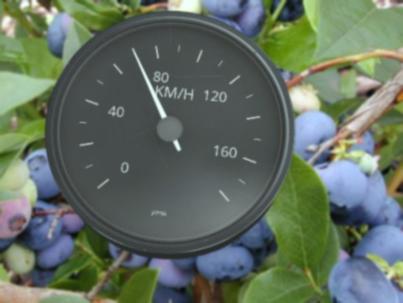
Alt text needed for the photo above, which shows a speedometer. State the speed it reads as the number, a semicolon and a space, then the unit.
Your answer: 70; km/h
